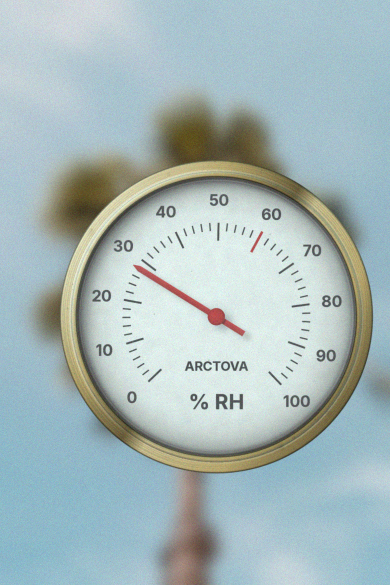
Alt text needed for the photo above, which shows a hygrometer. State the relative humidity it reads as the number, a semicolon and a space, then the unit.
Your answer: 28; %
